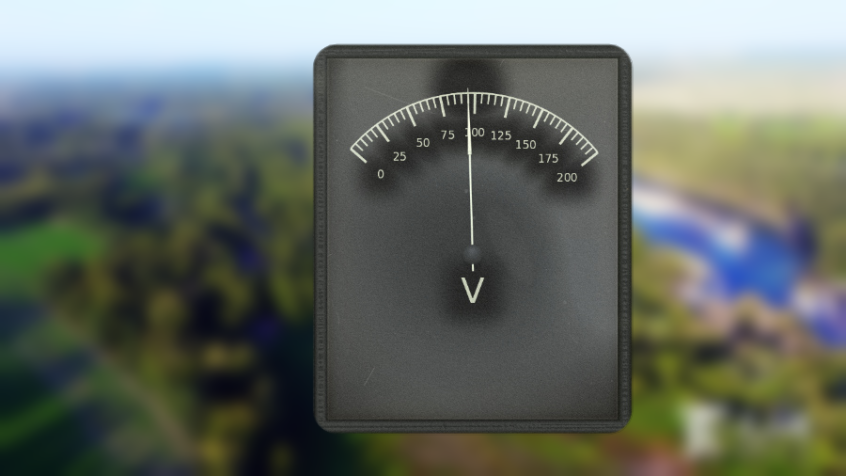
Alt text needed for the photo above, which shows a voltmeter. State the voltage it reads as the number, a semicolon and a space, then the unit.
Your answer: 95; V
